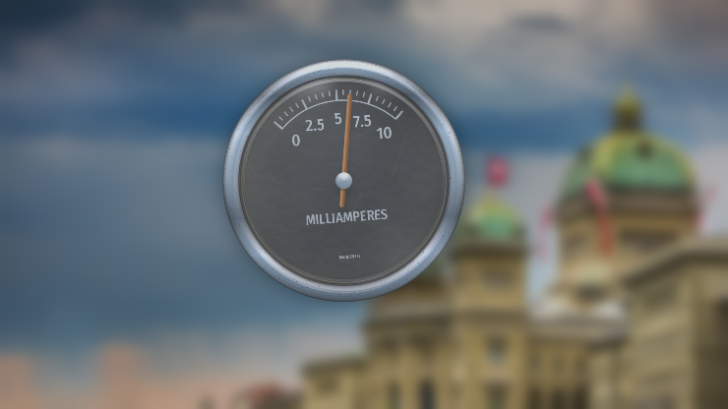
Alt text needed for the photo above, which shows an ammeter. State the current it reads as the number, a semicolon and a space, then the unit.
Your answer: 6; mA
